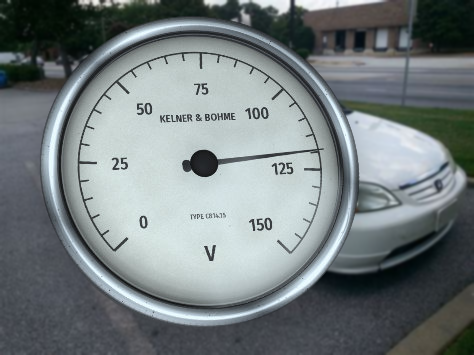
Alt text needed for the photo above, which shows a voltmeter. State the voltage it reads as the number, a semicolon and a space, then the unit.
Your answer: 120; V
